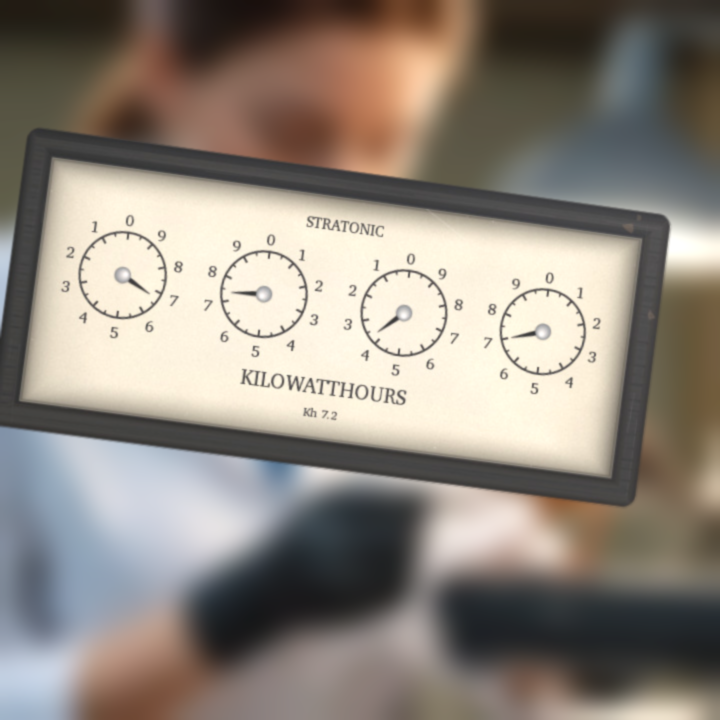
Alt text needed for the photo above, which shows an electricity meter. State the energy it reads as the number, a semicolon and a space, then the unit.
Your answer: 6737; kWh
